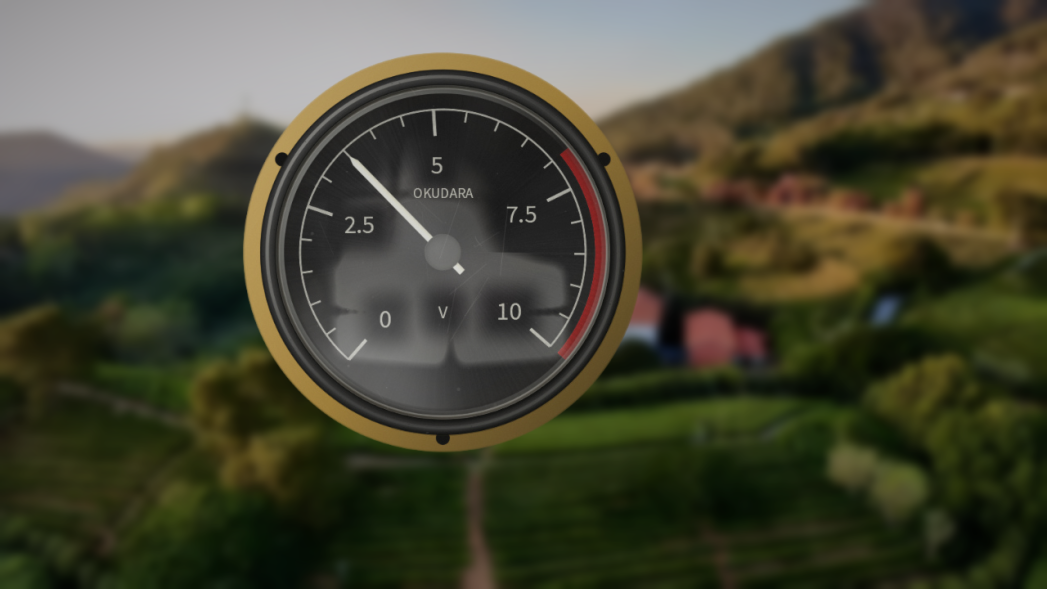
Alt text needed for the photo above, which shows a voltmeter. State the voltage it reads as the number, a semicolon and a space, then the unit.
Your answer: 3.5; V
